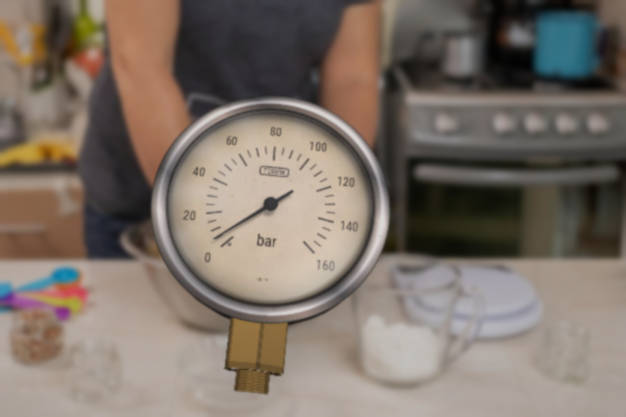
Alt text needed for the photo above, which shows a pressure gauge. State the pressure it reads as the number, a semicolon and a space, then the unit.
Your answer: 5; bar
